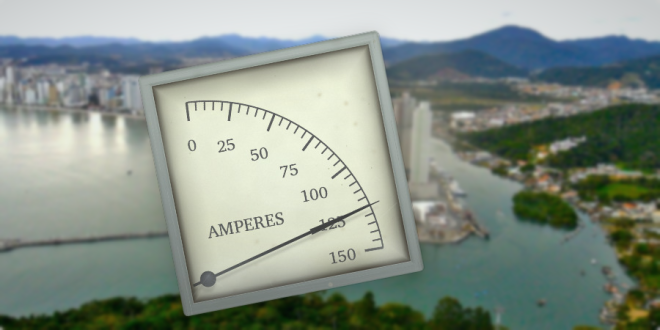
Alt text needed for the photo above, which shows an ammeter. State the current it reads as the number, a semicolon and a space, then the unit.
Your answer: 125; A
